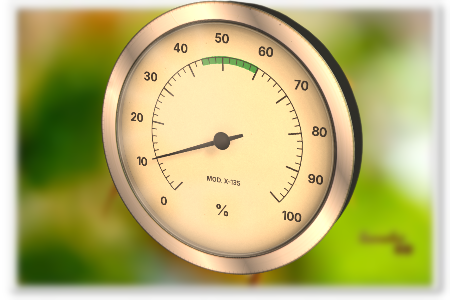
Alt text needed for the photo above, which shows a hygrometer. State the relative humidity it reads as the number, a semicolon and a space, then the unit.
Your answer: 10; %
